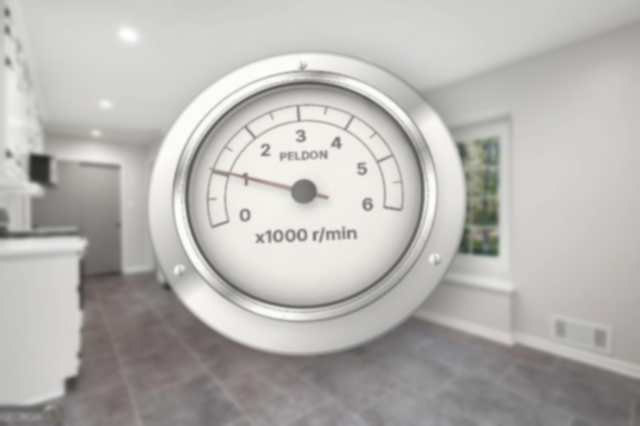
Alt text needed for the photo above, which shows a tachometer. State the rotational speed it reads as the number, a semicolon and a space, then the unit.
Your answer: 1000; rpm
